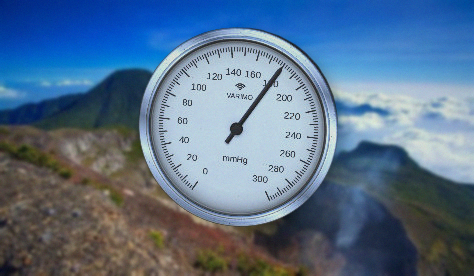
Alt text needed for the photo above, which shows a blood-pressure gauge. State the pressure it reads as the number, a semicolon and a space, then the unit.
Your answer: 180; mmHg
